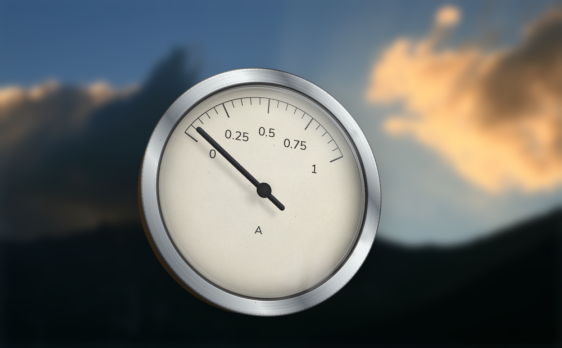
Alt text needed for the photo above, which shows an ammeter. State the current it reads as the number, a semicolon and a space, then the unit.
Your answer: 0.05; A
